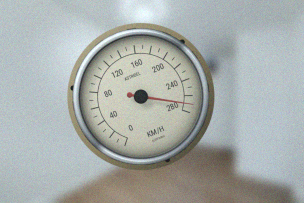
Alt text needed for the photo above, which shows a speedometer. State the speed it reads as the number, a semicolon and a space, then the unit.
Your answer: 270; km/h
